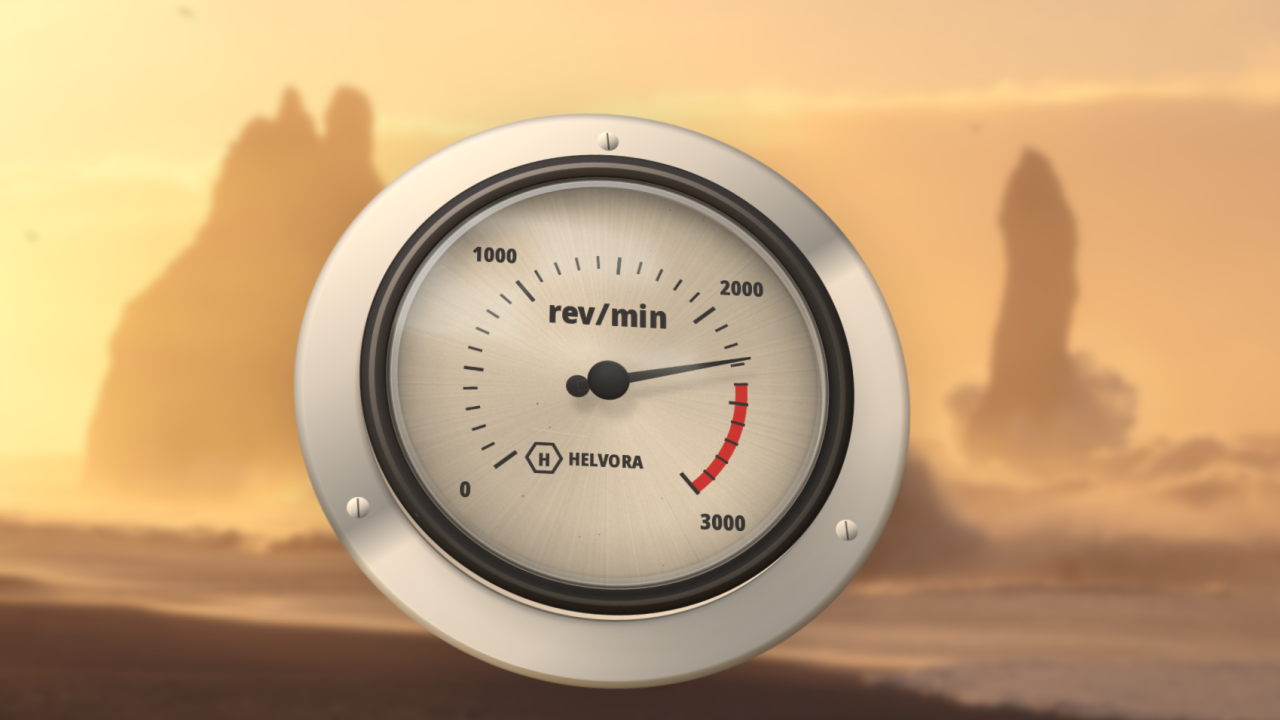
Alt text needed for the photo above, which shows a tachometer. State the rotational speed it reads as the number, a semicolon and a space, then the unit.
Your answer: 2300; rpm
